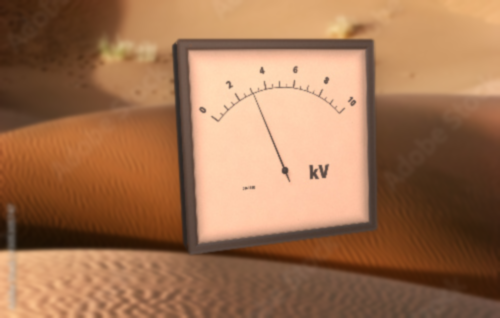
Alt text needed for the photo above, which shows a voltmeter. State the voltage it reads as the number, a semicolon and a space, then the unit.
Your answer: 3; kV
